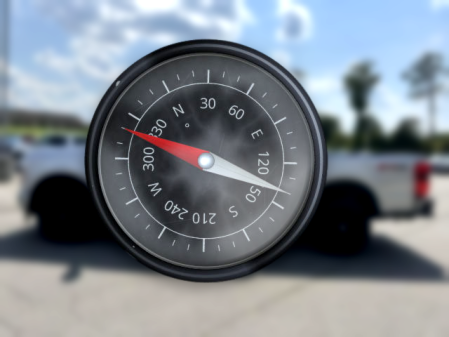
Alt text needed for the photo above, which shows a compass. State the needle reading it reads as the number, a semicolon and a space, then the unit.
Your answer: 320; °
